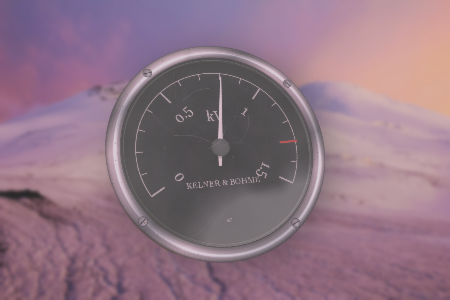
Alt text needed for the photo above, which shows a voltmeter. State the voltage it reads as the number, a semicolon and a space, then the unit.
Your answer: 0.8; kV
